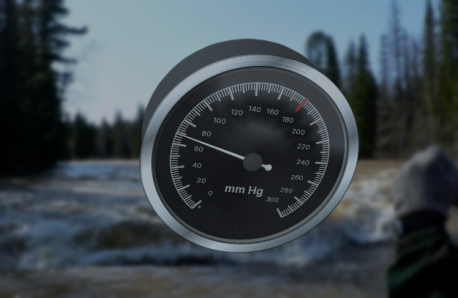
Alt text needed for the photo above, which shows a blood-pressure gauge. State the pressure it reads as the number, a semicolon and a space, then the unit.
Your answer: 70; mmHg
